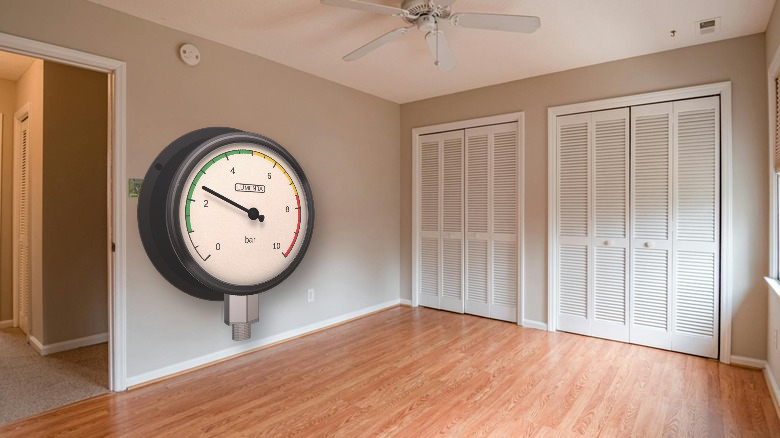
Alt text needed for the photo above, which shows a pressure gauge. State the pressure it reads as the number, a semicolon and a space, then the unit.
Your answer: 2.5; bar
